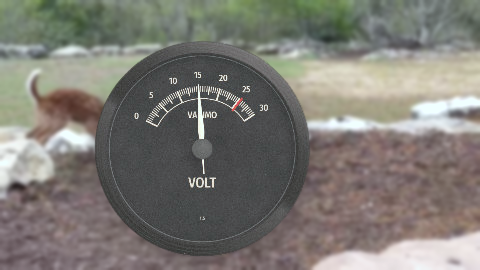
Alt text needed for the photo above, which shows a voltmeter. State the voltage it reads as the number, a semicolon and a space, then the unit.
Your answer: 15; V
